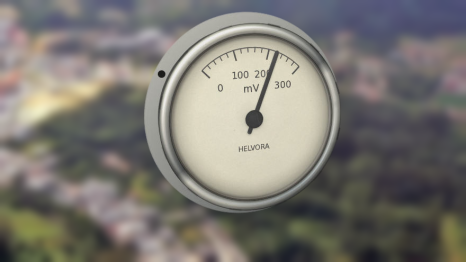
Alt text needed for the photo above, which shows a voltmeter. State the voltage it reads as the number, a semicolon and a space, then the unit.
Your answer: 220; mV
